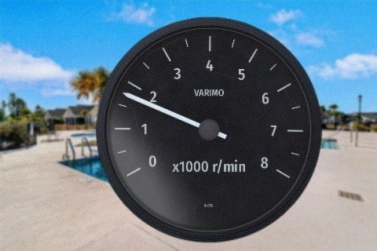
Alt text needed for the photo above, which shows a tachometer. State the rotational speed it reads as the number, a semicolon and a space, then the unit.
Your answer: 1750; rpm
